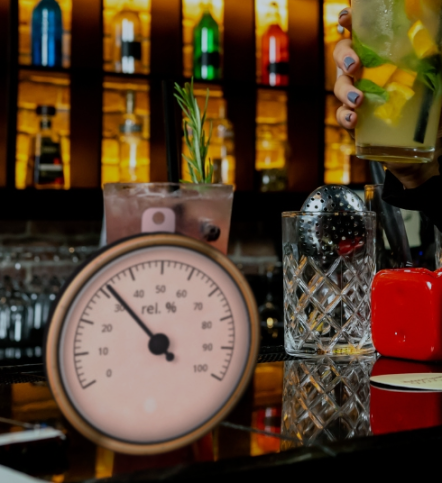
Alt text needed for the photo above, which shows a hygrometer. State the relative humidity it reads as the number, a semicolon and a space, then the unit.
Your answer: 32; %
